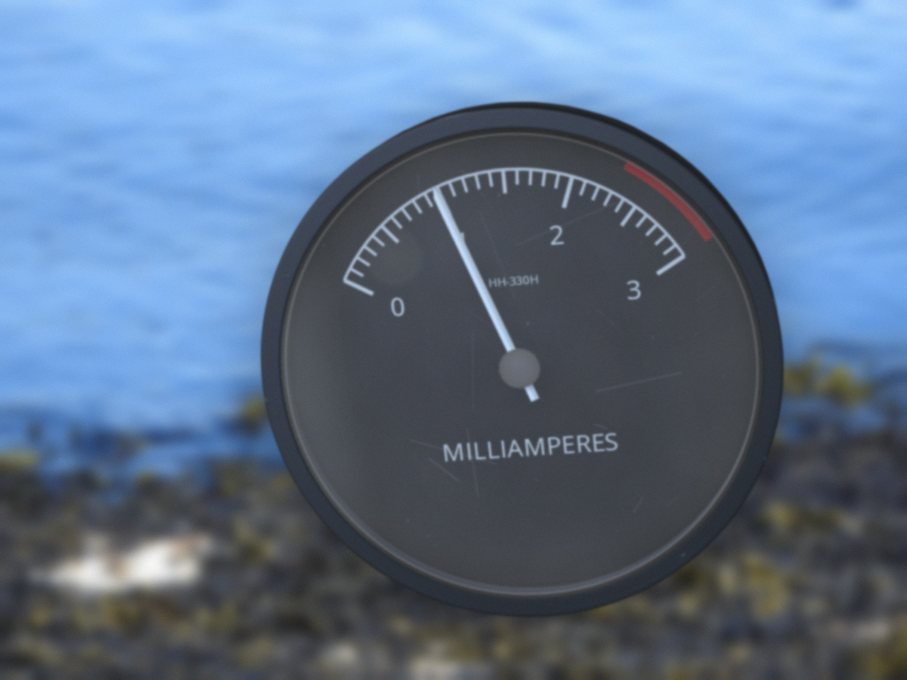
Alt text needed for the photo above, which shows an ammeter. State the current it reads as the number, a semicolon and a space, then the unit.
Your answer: 1; mA
